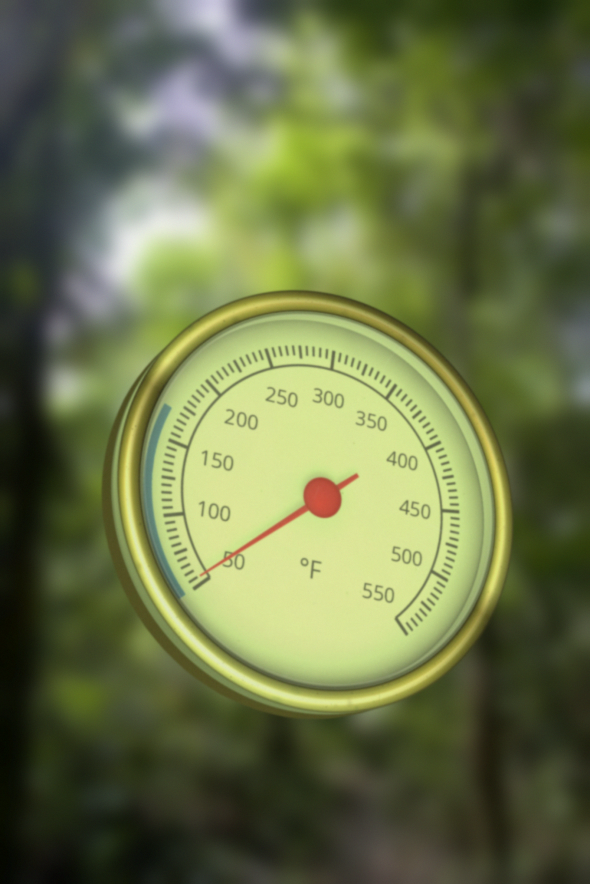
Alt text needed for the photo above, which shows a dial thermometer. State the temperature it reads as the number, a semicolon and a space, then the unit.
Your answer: 55; °F
